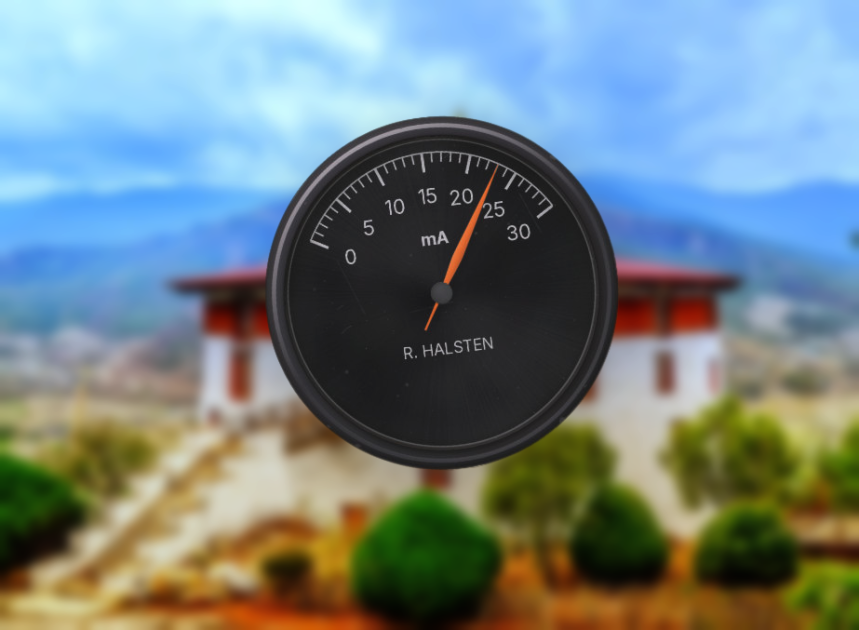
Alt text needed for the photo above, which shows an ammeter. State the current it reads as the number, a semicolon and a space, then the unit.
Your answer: 23; mA
